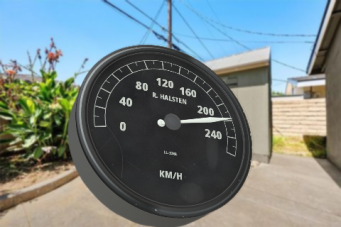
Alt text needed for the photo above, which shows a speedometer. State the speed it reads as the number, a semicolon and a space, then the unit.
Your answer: 220; km/h
